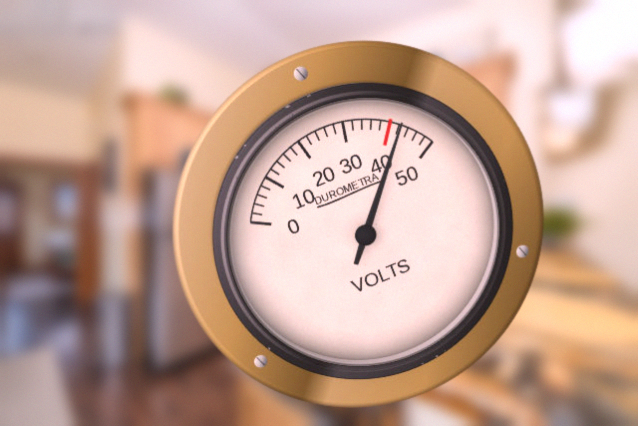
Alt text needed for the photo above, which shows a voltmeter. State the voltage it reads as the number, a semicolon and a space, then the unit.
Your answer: 42; V
